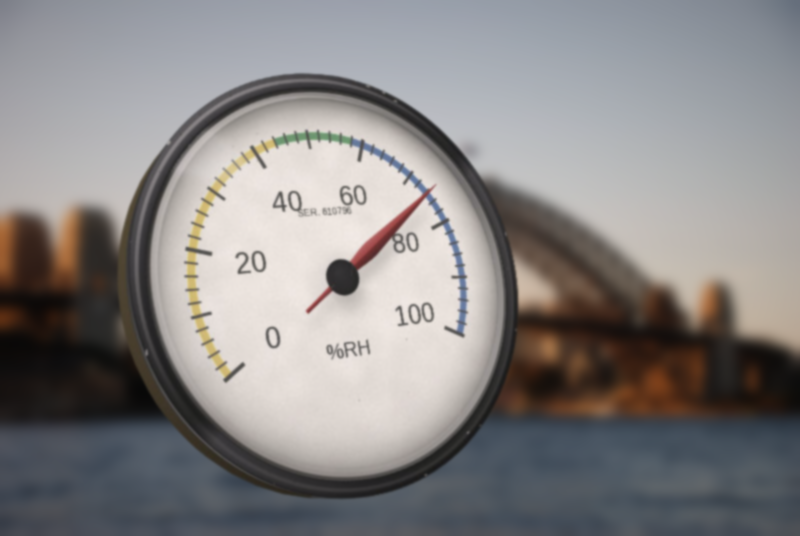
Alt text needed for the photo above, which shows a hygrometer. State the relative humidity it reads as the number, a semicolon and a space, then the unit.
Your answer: 74; %
